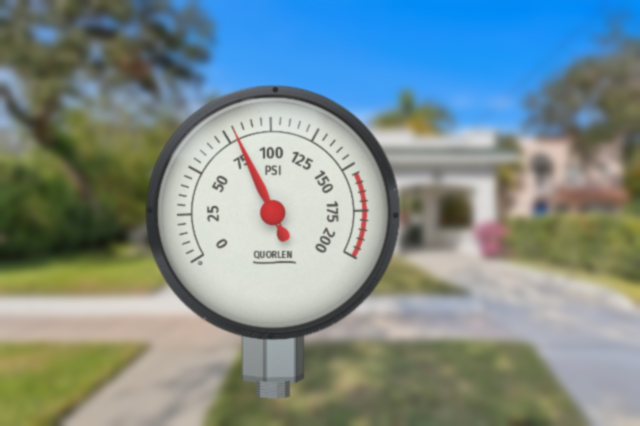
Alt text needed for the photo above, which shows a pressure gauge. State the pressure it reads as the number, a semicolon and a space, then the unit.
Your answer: 80; psi
